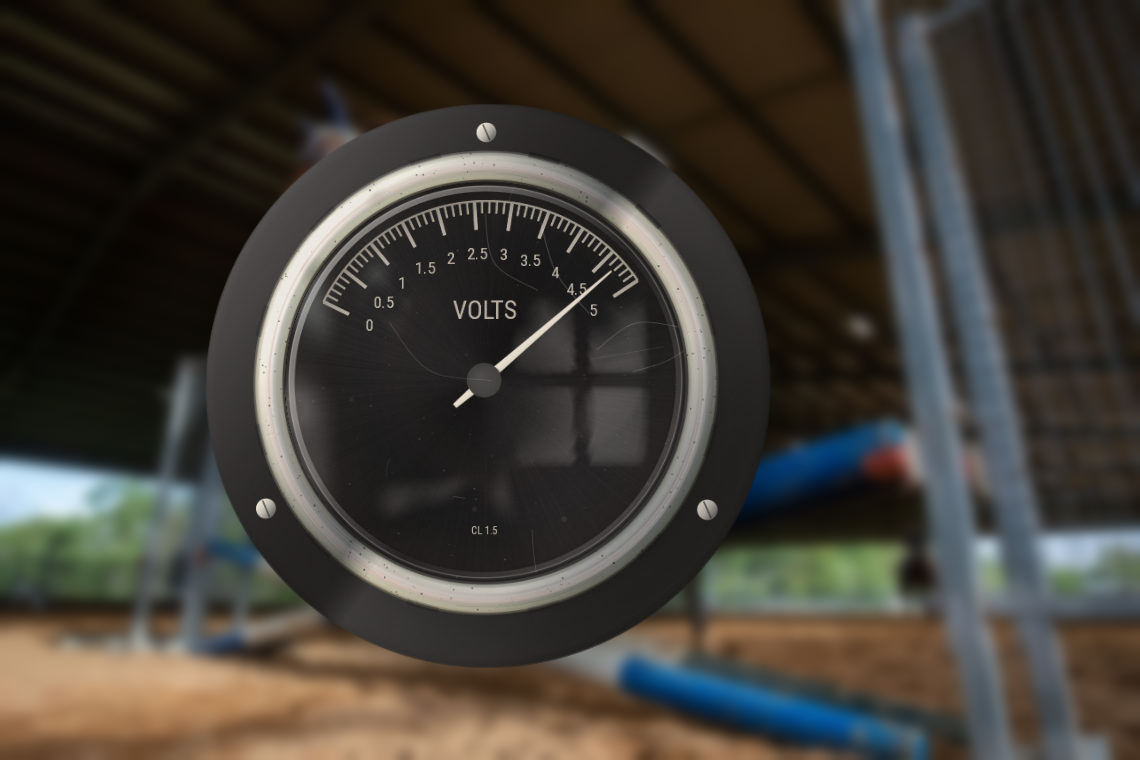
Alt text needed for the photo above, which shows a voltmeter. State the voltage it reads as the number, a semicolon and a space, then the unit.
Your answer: 4.7; V
